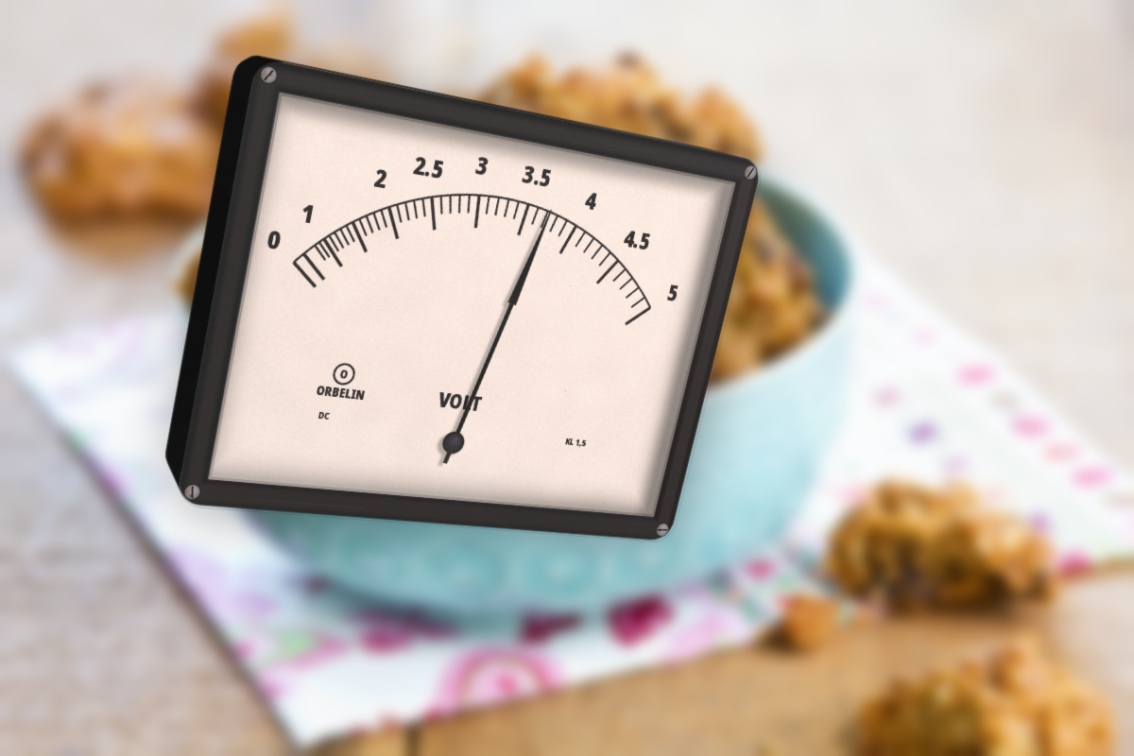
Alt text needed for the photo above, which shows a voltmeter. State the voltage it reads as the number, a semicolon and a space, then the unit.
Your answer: 3.7; V
